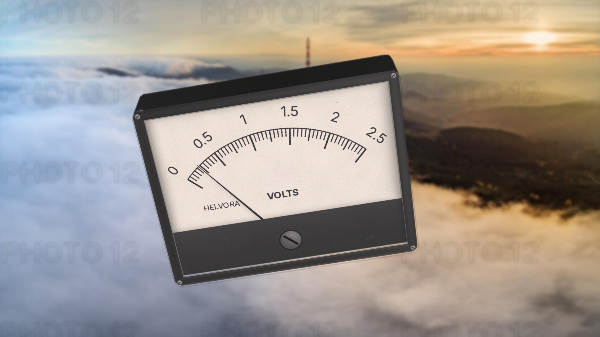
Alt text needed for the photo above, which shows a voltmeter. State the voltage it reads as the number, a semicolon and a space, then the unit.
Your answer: 0.25; V
